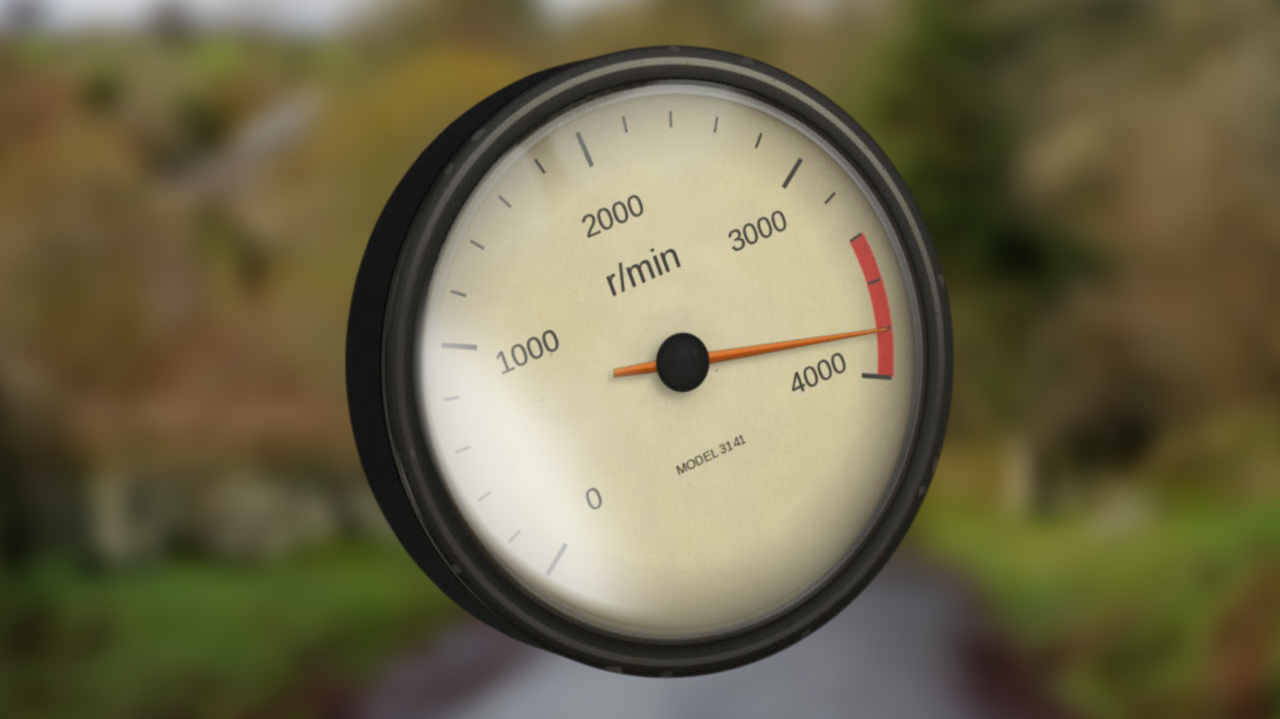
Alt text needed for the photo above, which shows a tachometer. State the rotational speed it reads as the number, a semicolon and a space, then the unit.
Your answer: 3800; rpm
